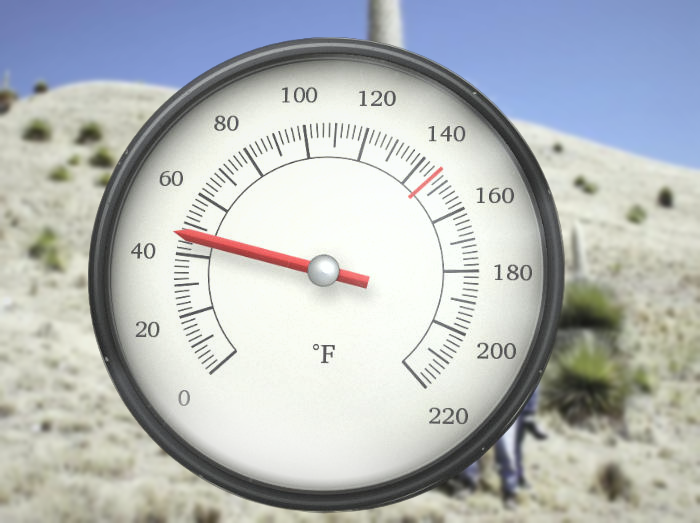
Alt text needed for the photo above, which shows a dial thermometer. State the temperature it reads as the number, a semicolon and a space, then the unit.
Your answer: 46; °F
